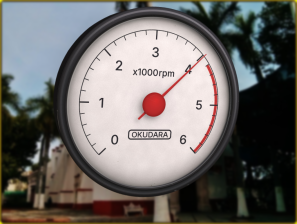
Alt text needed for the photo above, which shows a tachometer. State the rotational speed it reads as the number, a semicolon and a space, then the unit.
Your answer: 4000; rpm
